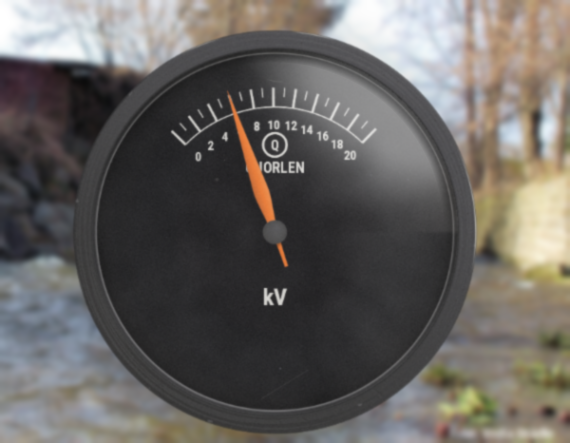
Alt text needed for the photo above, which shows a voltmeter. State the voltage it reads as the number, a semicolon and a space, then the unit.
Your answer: 6; kV
